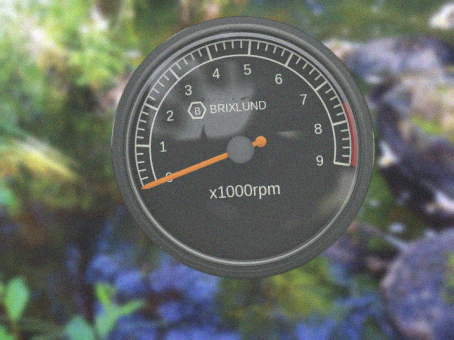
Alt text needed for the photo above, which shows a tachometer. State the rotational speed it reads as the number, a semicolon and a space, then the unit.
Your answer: 0; rpm
